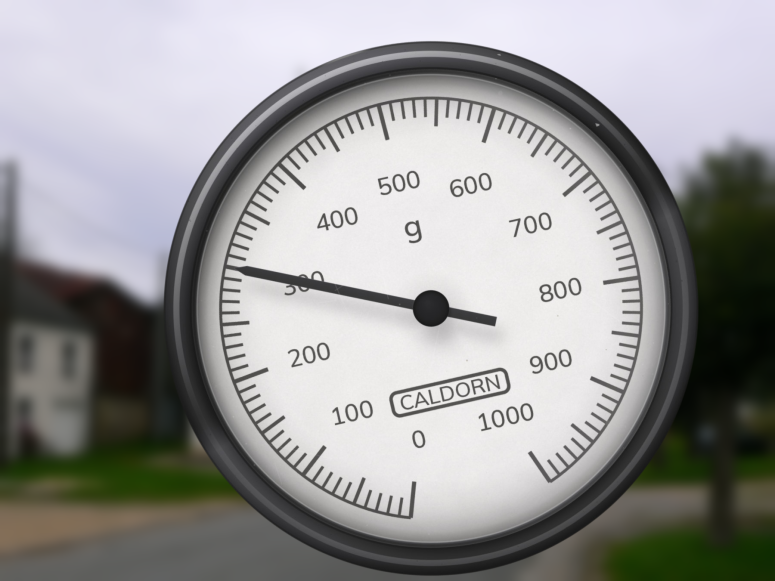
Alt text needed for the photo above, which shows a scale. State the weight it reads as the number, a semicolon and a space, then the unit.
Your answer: 300; g
